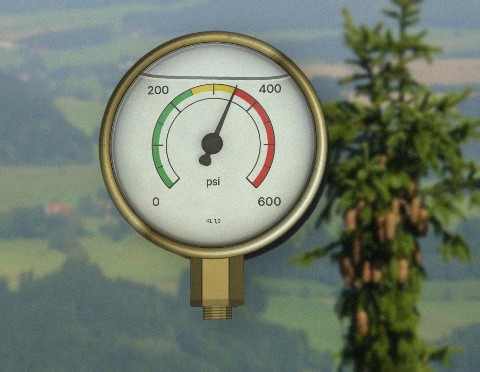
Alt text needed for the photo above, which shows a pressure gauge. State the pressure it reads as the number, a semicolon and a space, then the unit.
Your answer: 350; psi
